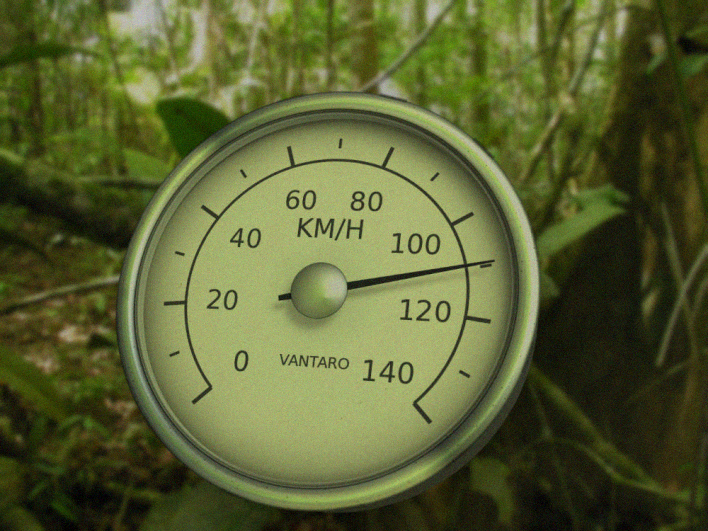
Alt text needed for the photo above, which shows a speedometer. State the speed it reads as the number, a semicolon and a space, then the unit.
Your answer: 110; km/h
